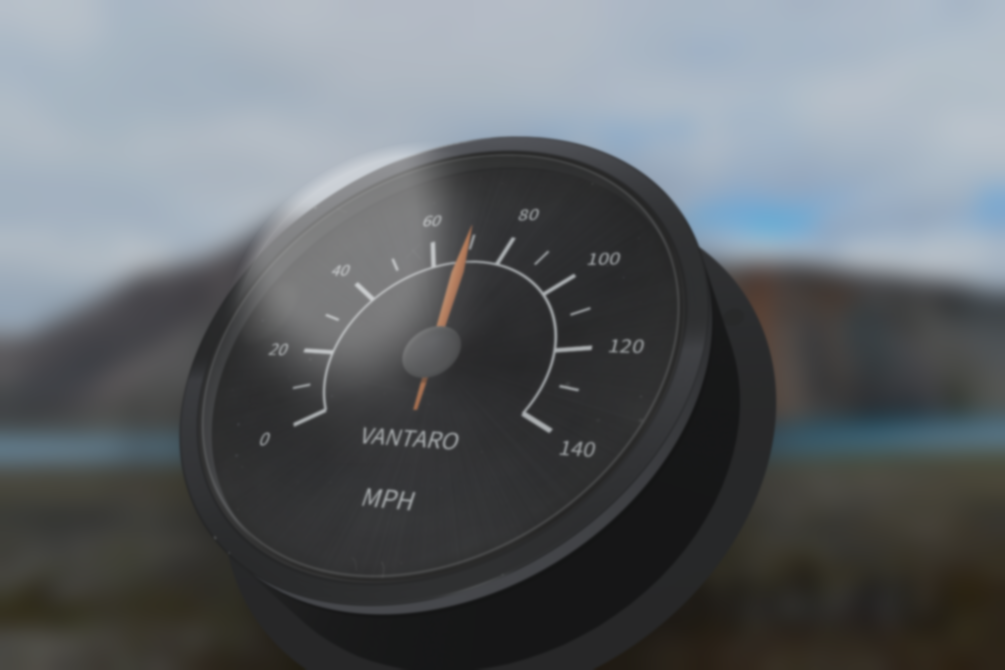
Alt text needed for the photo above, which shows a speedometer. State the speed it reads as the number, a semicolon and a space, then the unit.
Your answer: 70; mph
